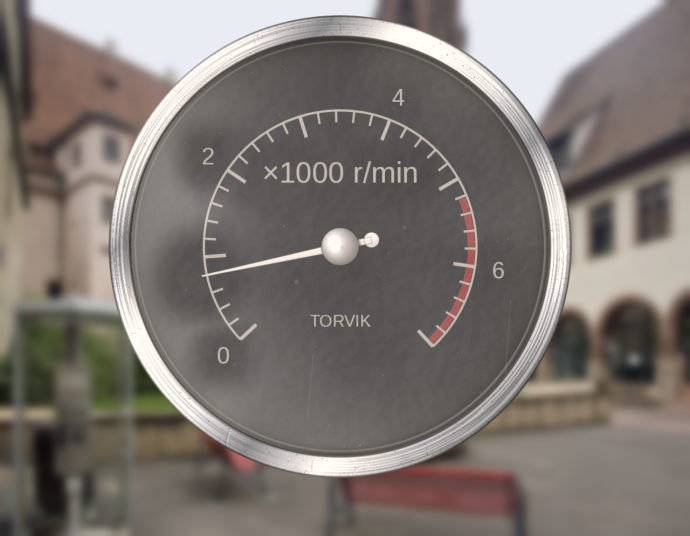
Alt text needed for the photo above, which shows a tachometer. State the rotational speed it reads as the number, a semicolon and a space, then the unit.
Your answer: 800; rpm
